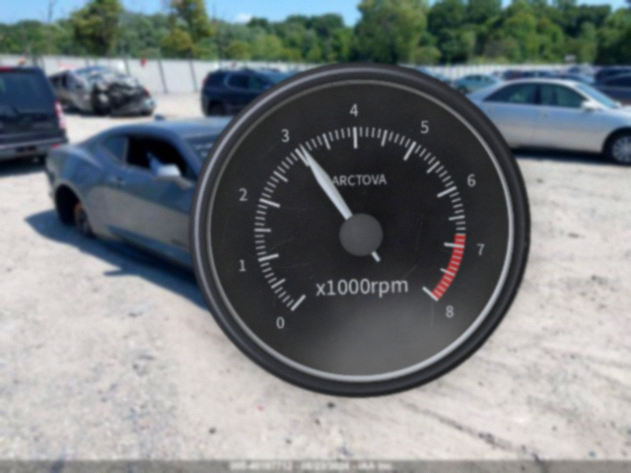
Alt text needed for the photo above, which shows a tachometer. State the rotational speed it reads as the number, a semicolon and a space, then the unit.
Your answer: 3100; rpm
